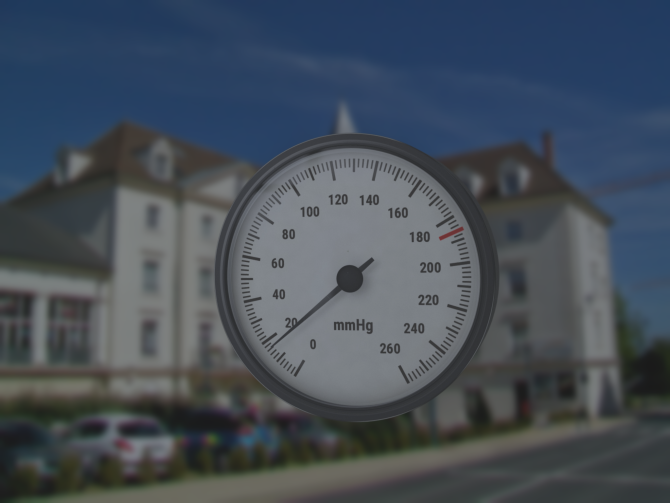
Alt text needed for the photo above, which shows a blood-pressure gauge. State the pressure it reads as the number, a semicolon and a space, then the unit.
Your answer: 16; mmHg
